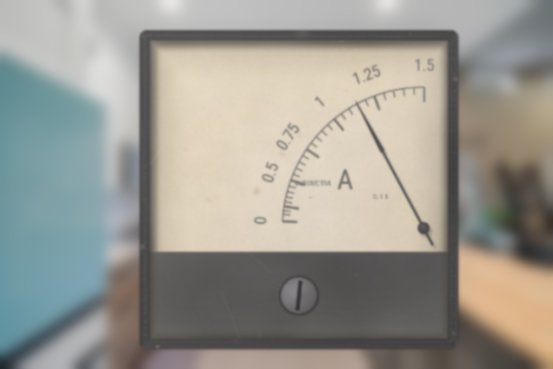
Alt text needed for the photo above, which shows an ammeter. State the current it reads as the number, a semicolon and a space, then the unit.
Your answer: 1.15; A
